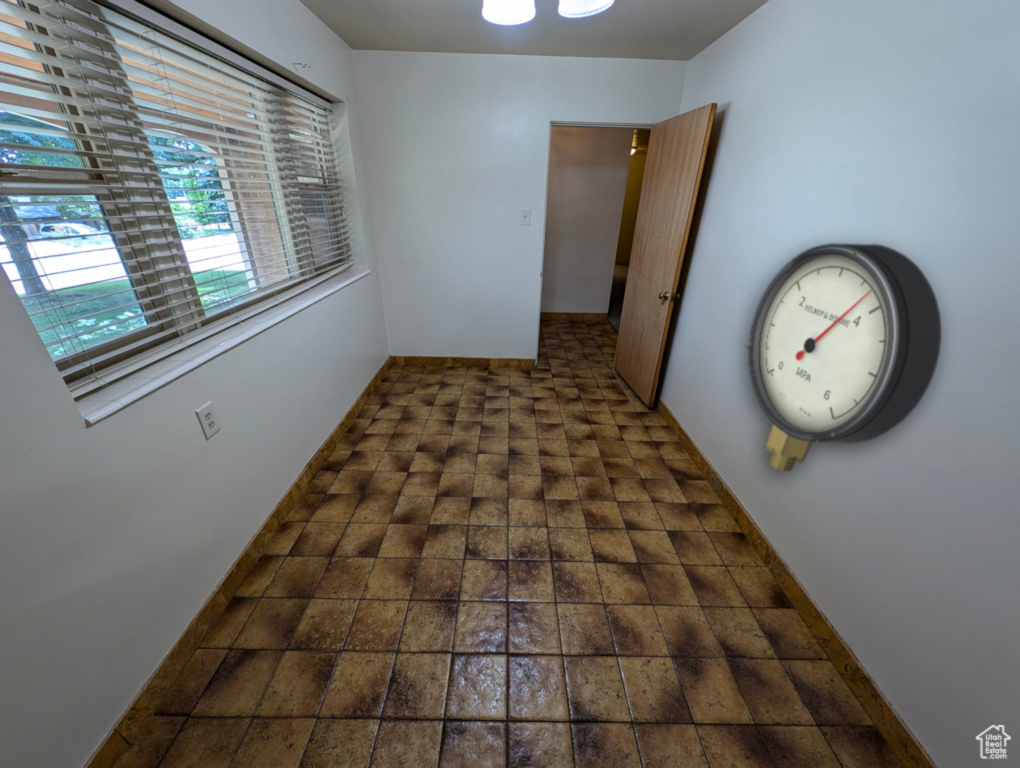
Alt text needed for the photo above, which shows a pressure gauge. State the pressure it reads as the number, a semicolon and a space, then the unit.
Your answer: 3.75; MPa
